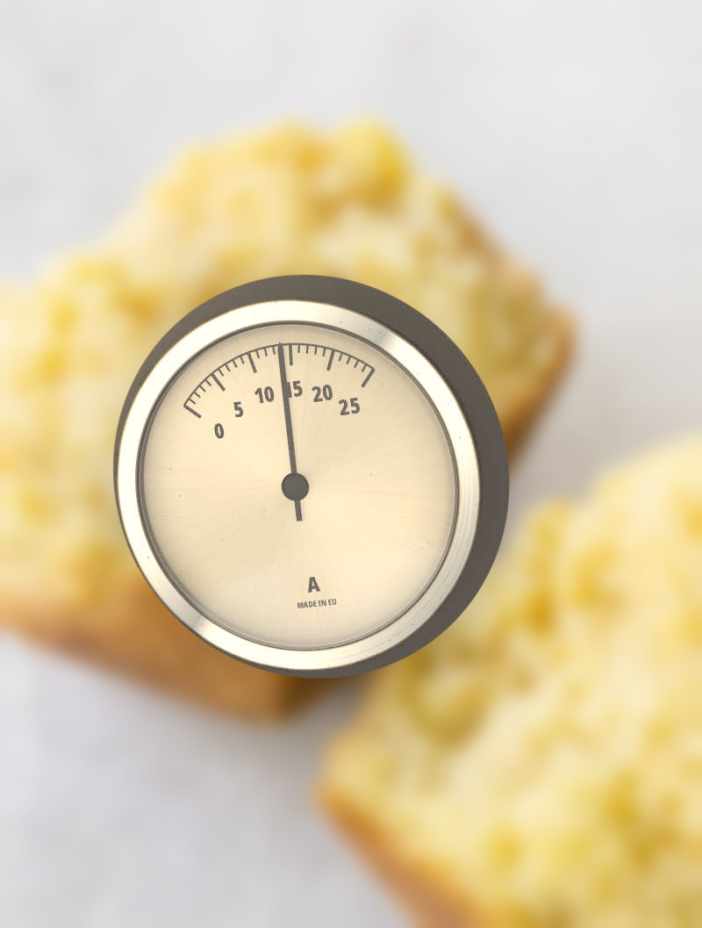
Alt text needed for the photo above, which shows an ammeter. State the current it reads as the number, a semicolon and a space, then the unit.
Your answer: 14; A
